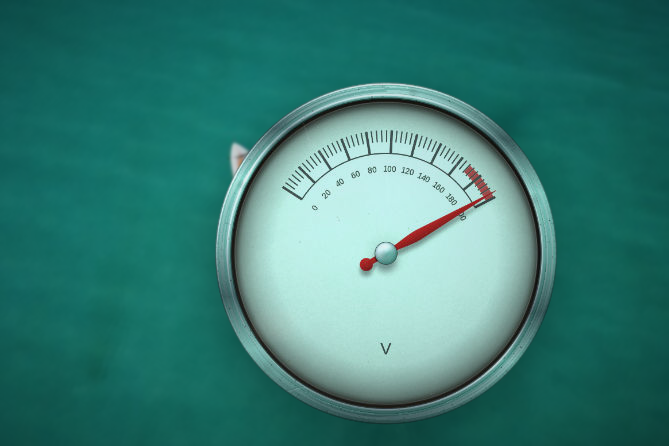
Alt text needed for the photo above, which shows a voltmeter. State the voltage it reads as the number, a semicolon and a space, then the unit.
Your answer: 196; V
